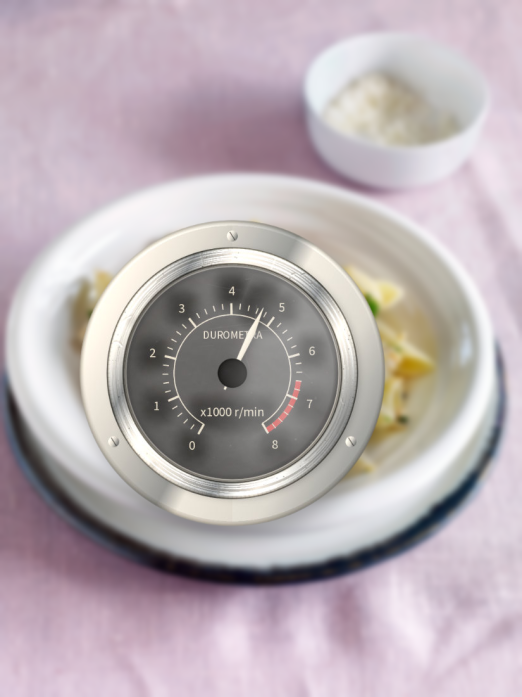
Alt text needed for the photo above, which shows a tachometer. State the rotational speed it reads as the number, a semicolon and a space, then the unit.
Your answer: 4700; rpm
